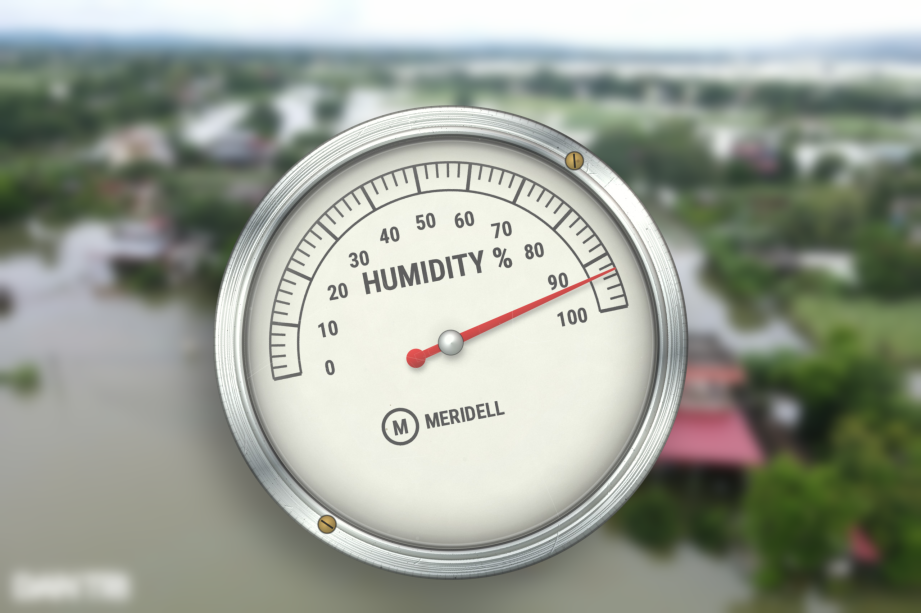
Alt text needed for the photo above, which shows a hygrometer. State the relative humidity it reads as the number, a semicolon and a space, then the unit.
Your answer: 93; %
